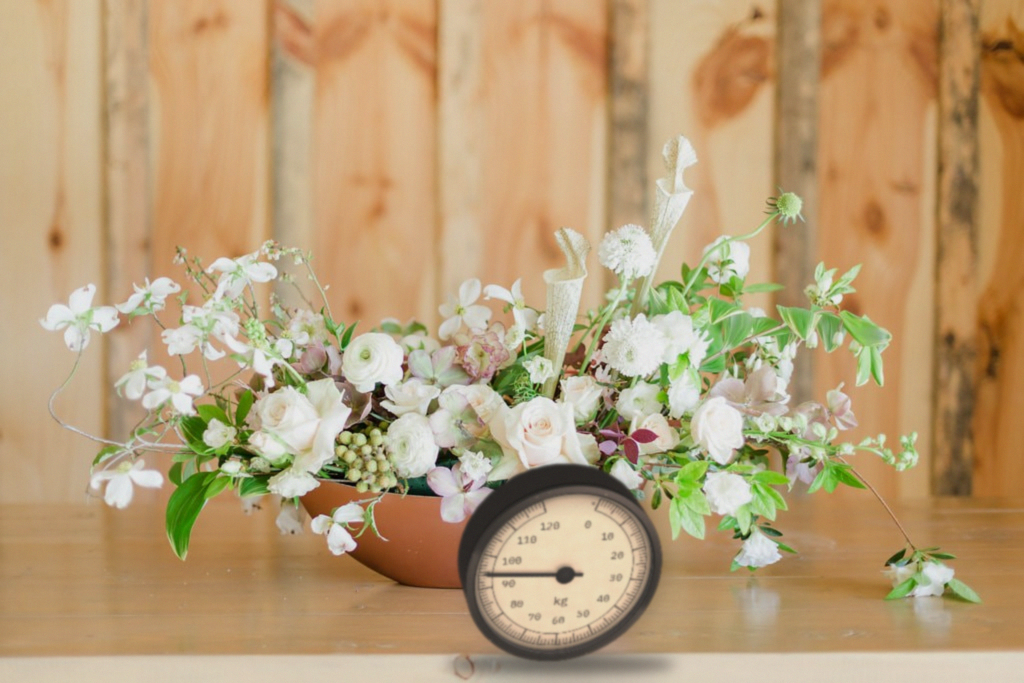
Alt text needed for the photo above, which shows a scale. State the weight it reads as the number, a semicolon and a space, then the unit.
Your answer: 95; kg
